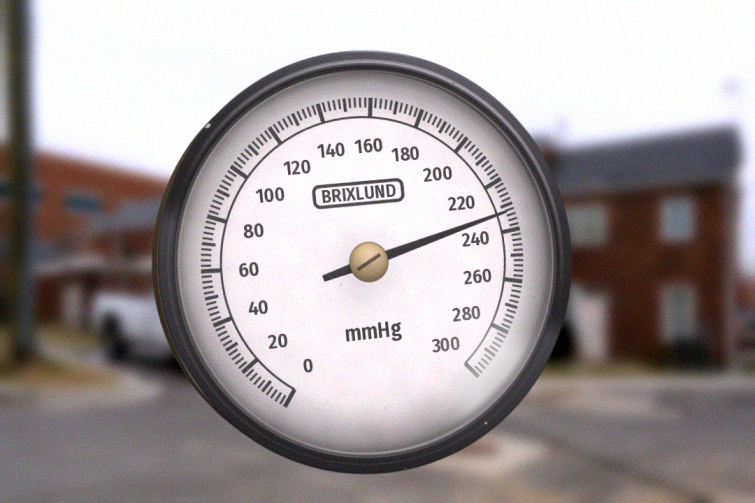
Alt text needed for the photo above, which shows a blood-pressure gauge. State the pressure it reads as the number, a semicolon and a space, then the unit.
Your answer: 232; mmHg
